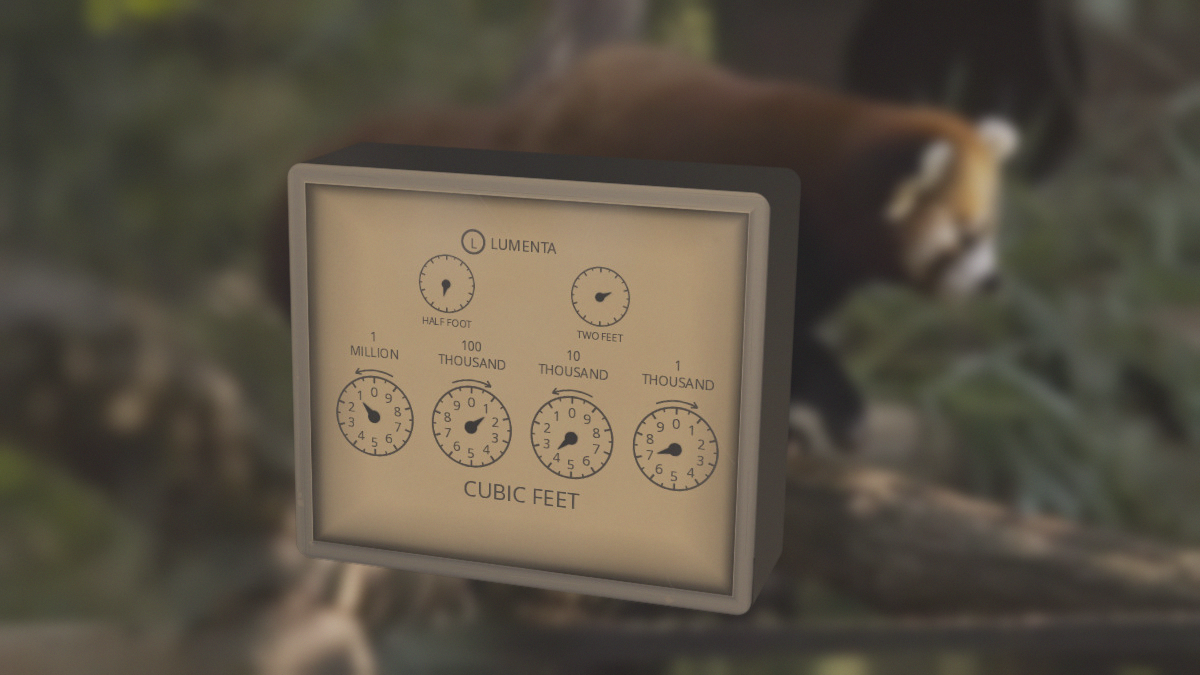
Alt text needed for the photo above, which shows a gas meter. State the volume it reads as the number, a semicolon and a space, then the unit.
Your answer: 113700; ft³
